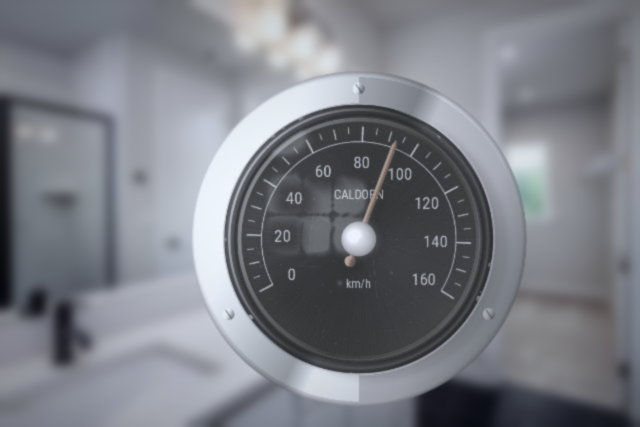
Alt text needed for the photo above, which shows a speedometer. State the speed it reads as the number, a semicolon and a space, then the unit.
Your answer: 92.5; km/h
